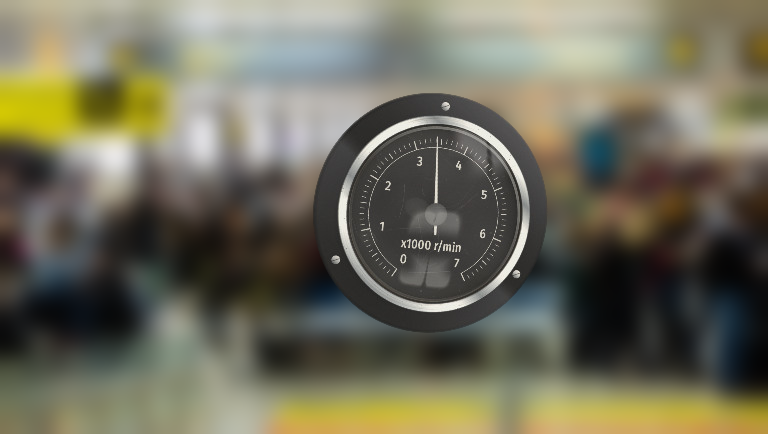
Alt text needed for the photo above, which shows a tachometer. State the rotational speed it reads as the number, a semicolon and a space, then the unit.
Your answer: 3400; rpm
